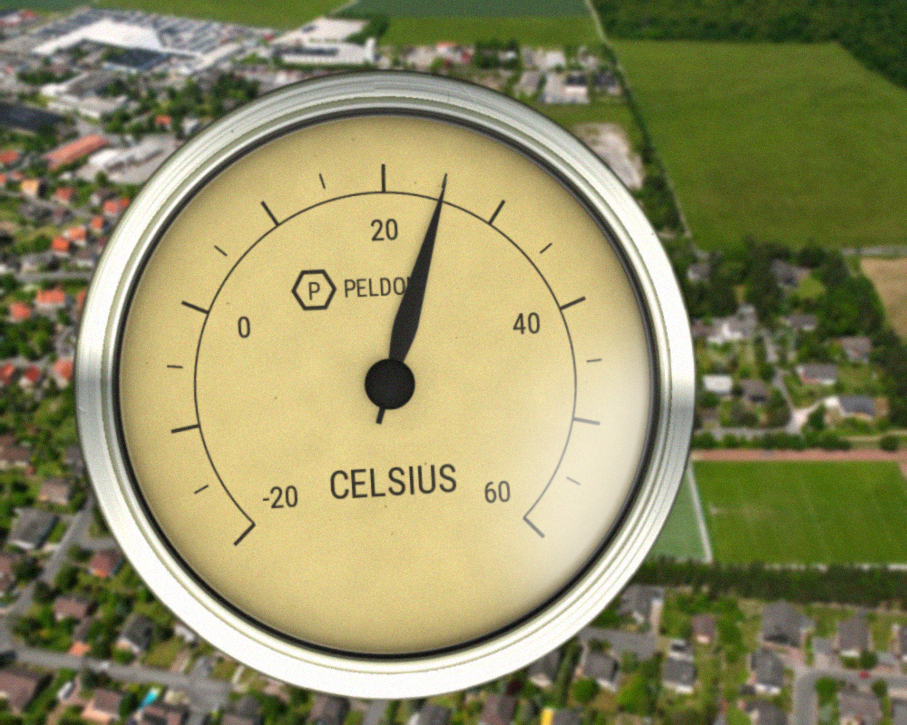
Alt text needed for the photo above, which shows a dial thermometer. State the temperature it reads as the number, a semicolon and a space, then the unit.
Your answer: 25; °C
